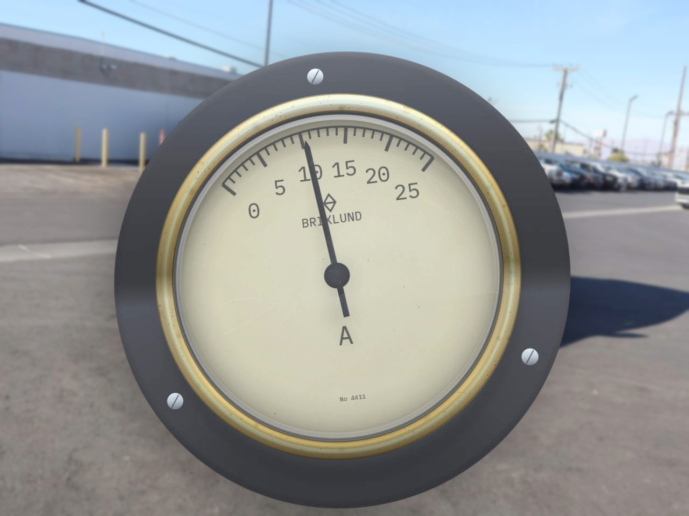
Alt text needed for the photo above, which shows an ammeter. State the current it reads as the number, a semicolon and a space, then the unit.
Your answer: 10.5; A
